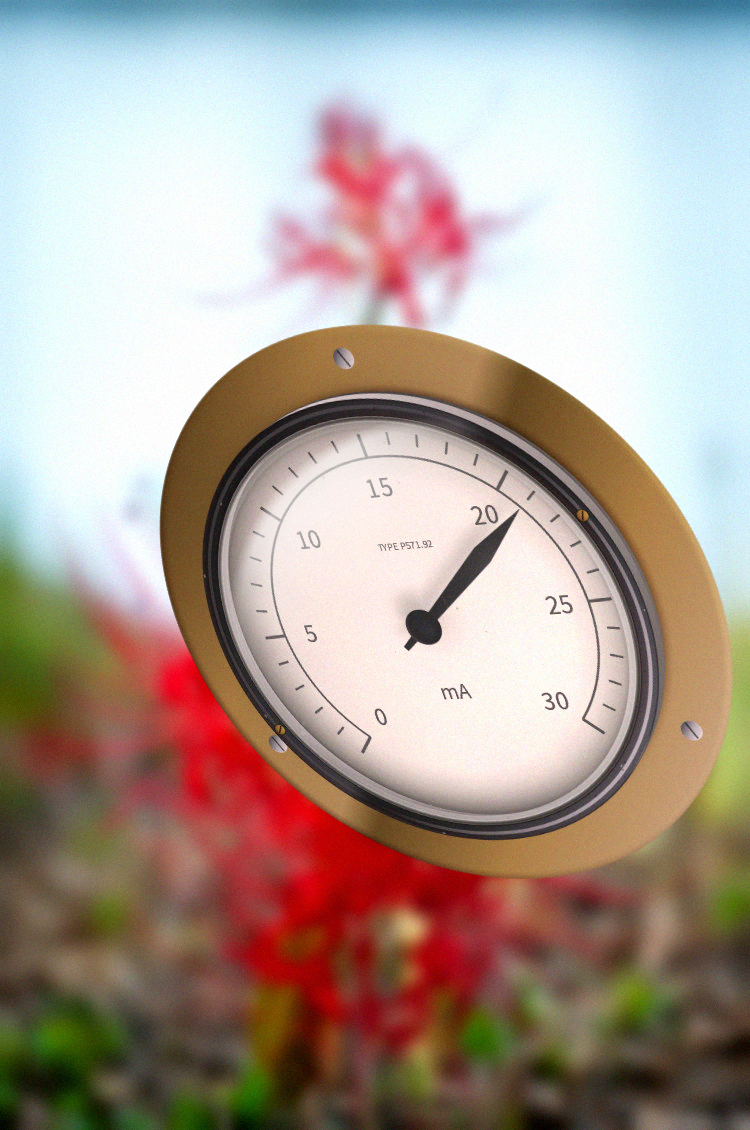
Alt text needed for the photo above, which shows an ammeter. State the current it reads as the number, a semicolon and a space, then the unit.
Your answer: 21; mA
